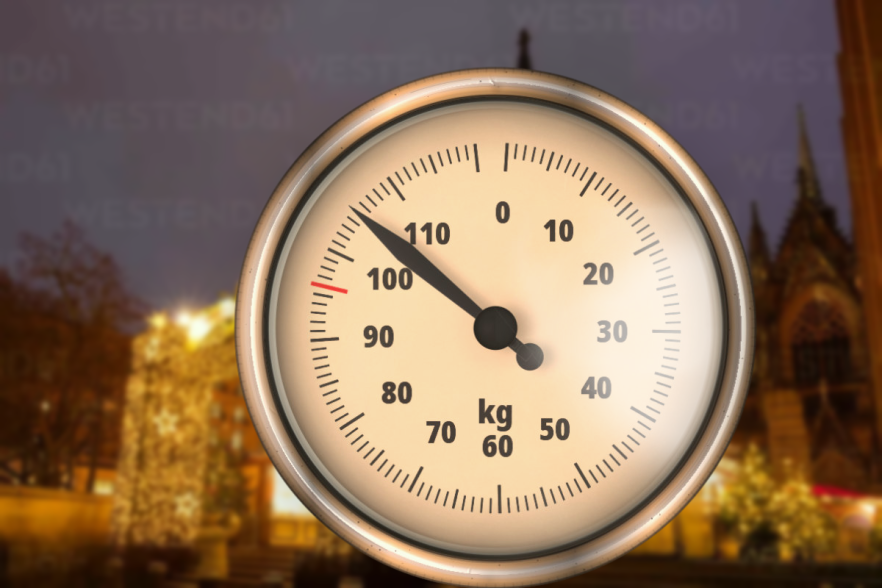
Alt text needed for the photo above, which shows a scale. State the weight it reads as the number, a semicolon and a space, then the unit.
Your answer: 105; kg
